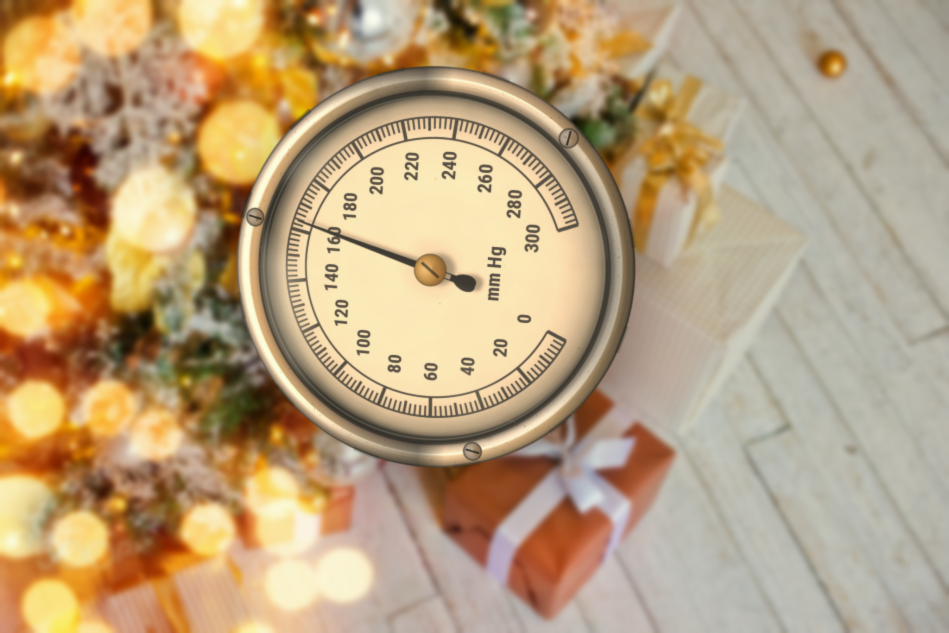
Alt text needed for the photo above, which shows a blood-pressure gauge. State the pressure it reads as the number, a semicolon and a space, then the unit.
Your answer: 164; mmHg
